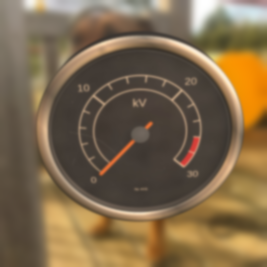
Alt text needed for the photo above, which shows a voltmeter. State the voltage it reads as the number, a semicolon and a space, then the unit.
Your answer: 0; kV
